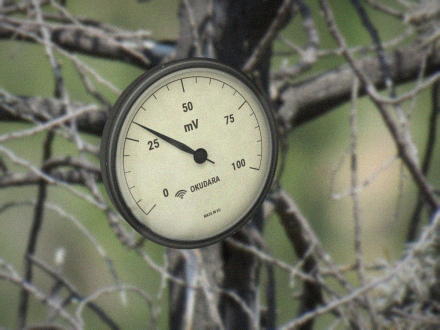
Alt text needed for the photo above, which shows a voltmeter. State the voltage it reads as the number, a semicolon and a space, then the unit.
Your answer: 30; mV
